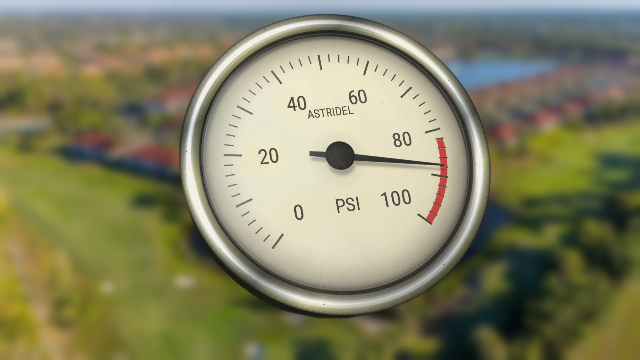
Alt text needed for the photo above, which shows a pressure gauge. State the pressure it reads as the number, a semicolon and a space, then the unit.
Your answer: 88; psi
